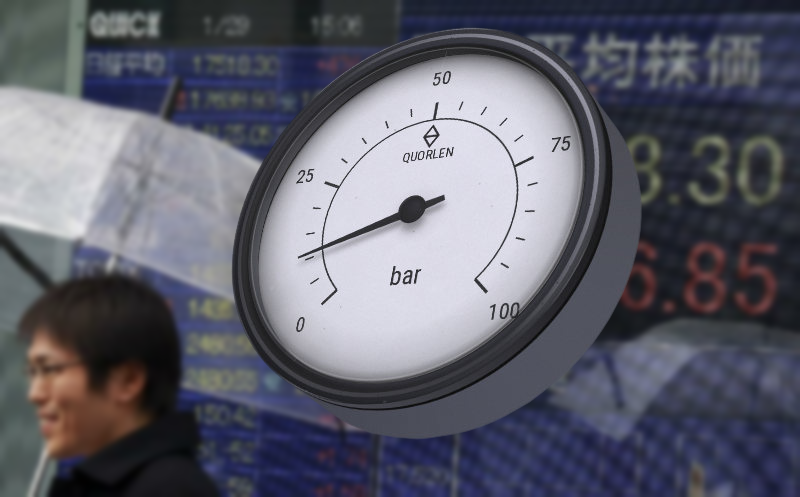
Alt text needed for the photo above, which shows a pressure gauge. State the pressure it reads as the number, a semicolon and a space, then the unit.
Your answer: 10; bar
